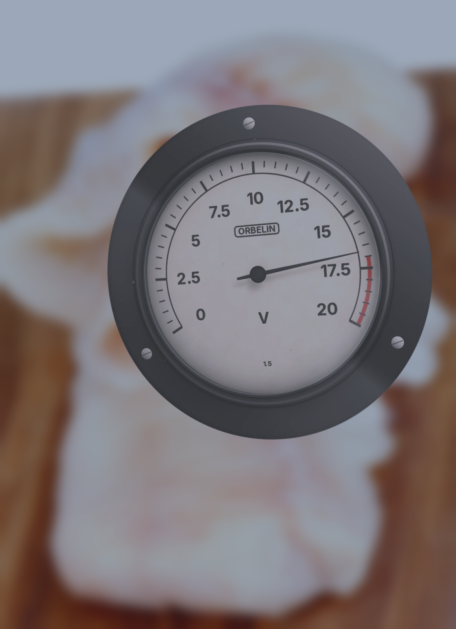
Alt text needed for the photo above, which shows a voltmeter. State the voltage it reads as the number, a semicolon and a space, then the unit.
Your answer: 16.75; V
